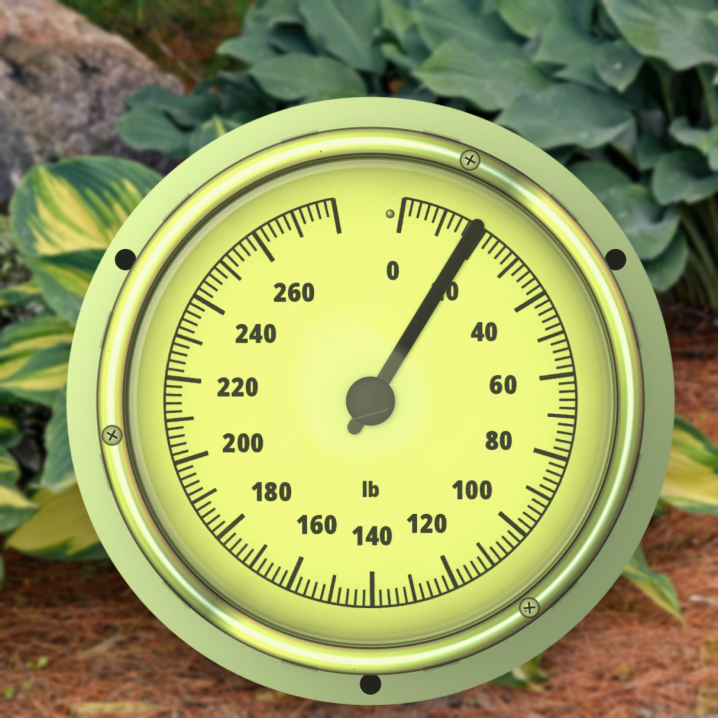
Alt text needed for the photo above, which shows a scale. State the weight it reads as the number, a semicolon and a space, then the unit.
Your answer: 18; lb
